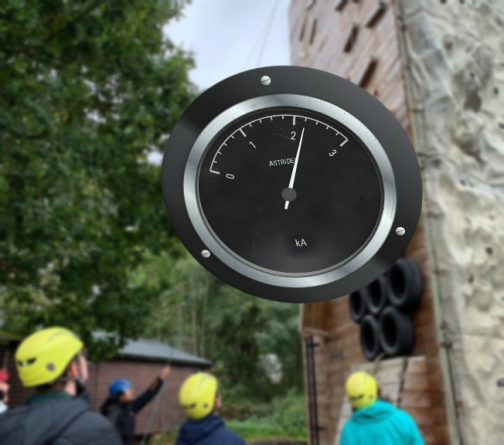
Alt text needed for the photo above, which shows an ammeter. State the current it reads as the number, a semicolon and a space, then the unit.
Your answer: 2.2; kA
